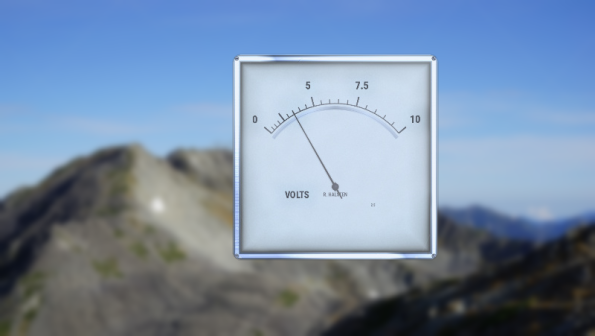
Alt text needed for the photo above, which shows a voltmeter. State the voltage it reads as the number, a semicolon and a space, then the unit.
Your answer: 3.5; V
